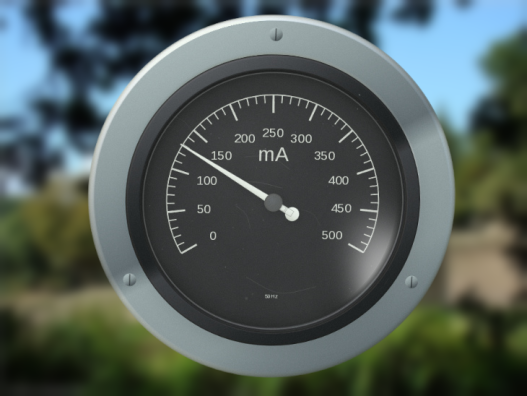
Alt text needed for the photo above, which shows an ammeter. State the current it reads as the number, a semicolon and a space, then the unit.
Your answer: 130; mA
